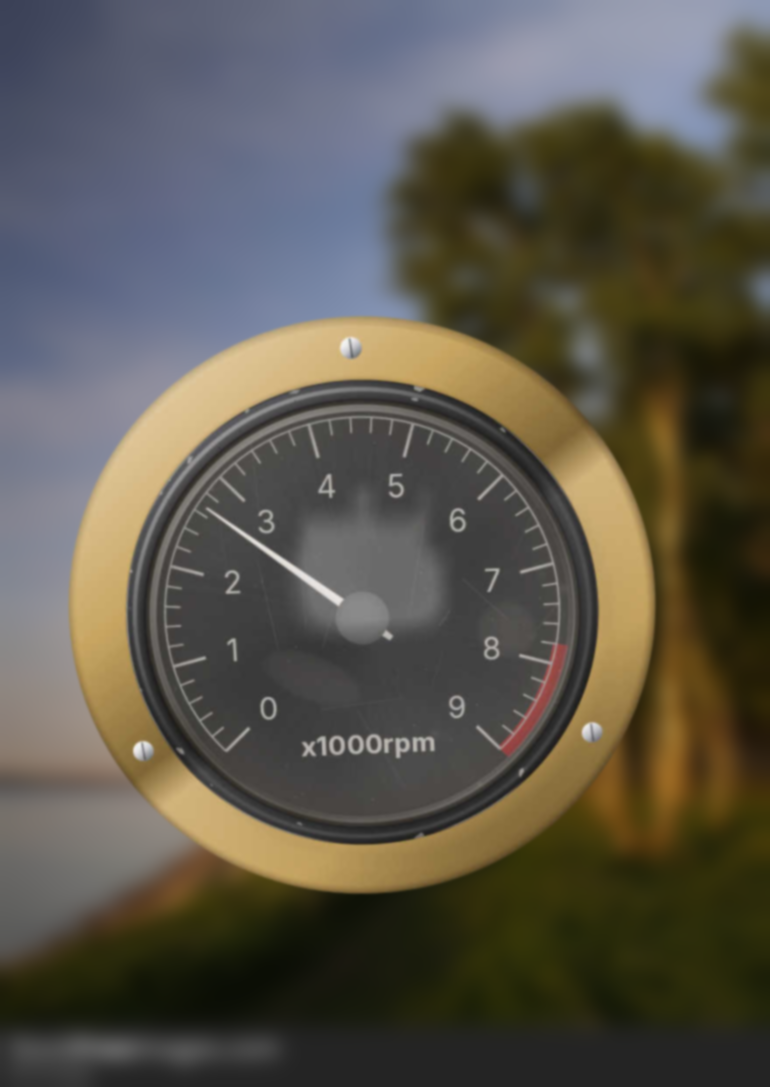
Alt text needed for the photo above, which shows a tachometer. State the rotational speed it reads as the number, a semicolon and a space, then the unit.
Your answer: 2700; rpm
